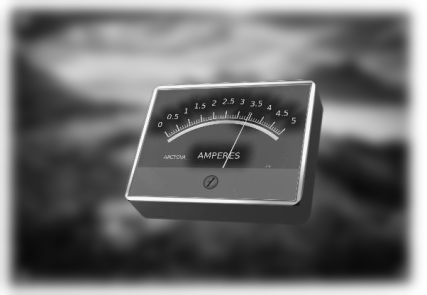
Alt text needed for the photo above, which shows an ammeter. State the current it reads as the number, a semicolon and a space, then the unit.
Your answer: 3.5; A
